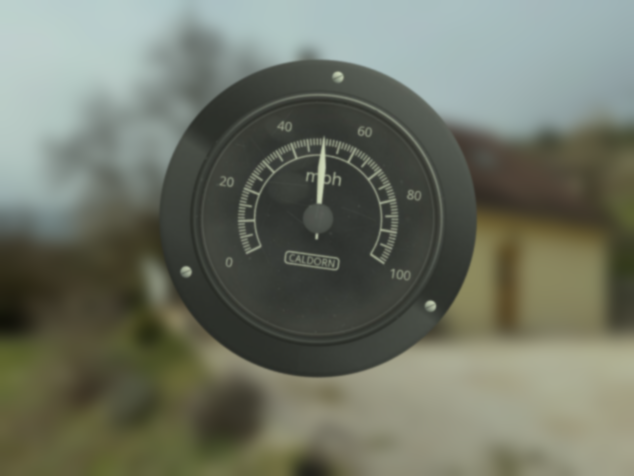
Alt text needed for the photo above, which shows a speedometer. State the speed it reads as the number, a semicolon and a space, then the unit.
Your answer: 50; mph
